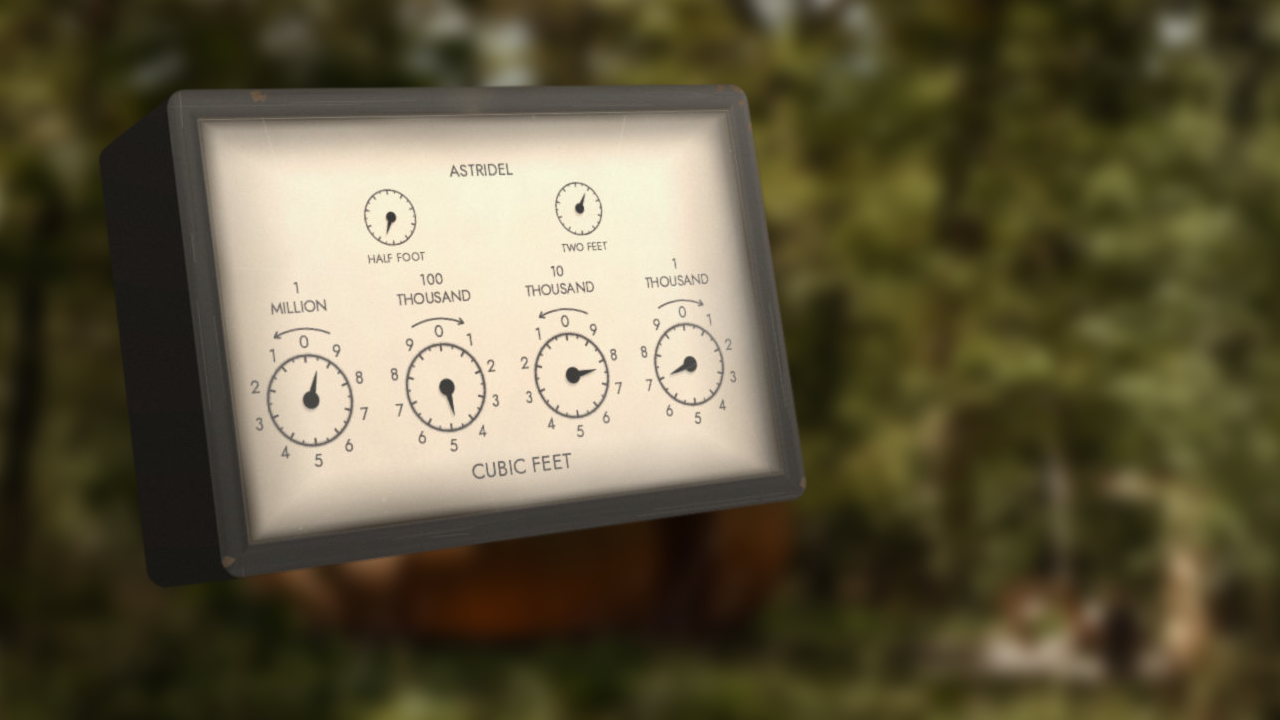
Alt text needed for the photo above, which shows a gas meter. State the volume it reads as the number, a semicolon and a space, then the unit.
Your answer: 947700; ft³
